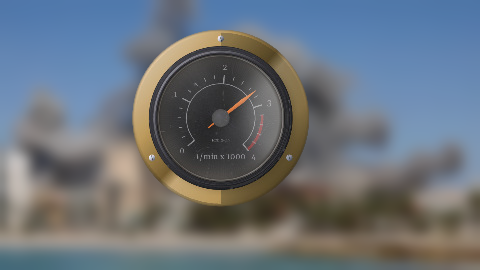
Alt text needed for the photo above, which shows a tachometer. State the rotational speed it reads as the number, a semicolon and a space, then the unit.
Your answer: 2700; rpm
